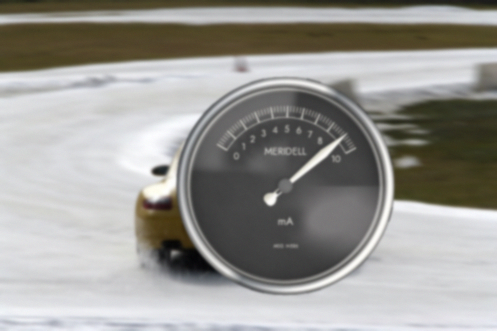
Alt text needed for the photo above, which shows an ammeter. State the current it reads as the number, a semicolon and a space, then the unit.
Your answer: 9; mA
